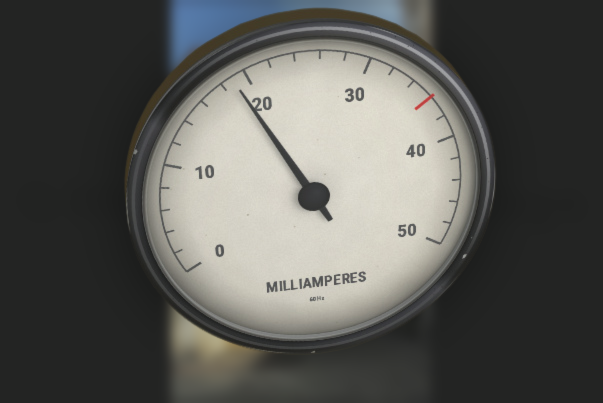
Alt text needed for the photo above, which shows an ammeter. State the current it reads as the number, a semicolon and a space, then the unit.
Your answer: 19; mA
